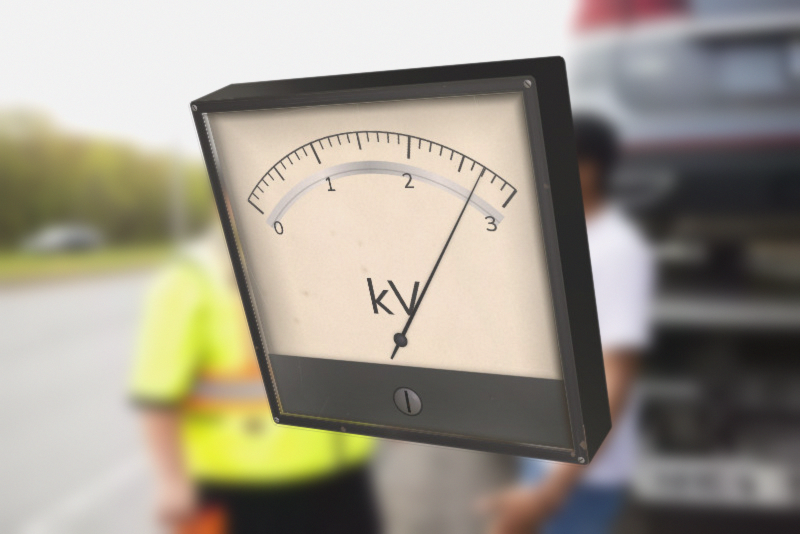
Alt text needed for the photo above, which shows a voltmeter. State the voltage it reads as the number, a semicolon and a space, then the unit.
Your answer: 2.7; kV
